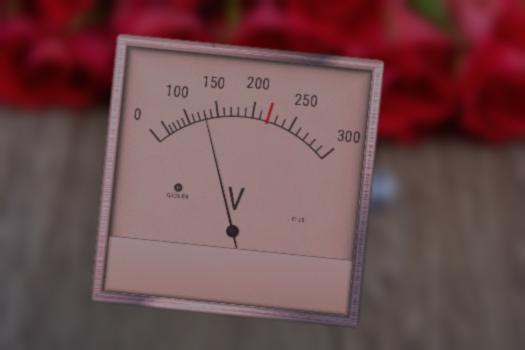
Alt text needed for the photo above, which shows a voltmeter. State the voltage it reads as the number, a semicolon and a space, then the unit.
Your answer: 130; V
